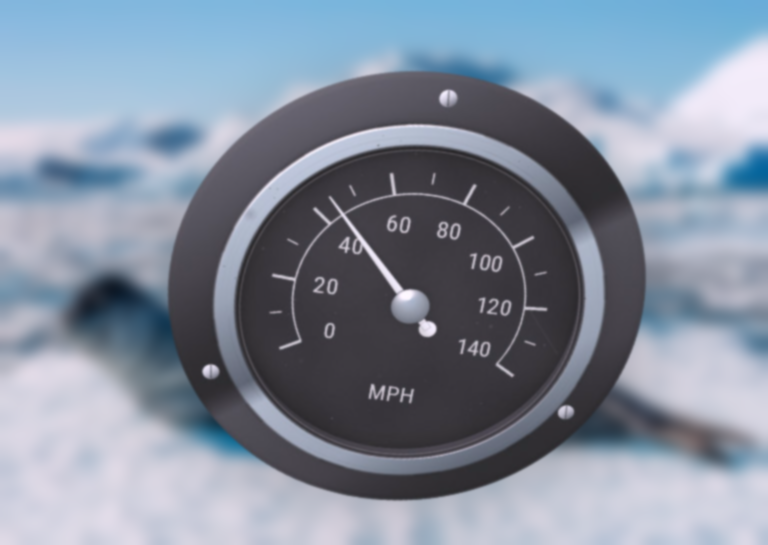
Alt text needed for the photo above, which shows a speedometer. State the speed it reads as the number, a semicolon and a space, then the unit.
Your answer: 45; mph
